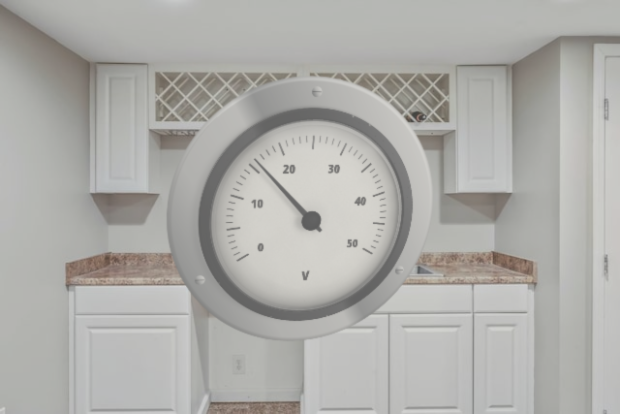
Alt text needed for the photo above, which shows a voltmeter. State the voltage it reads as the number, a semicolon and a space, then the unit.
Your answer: 16; V
